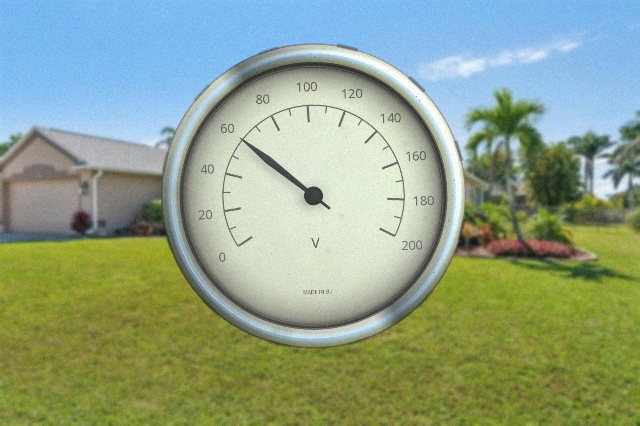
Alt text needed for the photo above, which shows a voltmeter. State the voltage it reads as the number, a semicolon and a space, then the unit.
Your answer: 60; V
